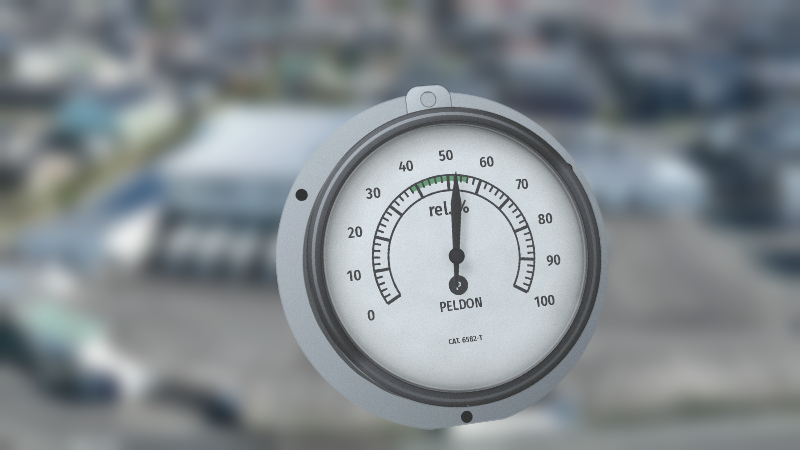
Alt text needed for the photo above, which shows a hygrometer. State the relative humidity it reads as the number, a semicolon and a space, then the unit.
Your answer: 52; %
